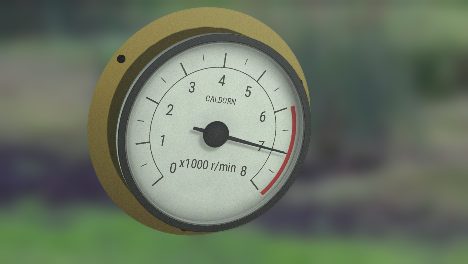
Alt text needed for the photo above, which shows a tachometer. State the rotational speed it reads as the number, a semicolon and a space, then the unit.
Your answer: 7000; rpm
